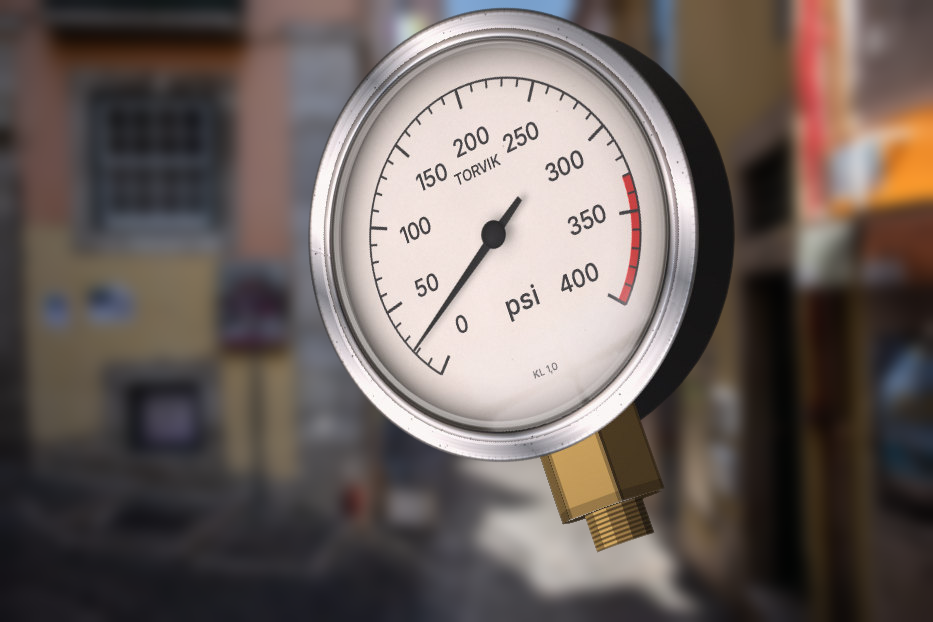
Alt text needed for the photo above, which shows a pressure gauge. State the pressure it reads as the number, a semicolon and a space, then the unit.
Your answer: 20; psi
